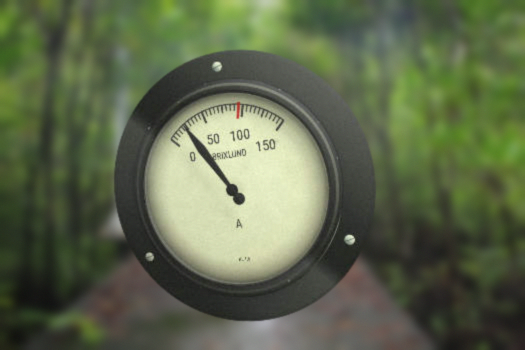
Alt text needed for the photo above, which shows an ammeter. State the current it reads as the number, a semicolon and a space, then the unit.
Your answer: 25; A
